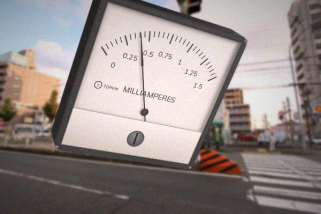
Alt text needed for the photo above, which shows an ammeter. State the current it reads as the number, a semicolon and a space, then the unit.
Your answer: 0.4; mA
